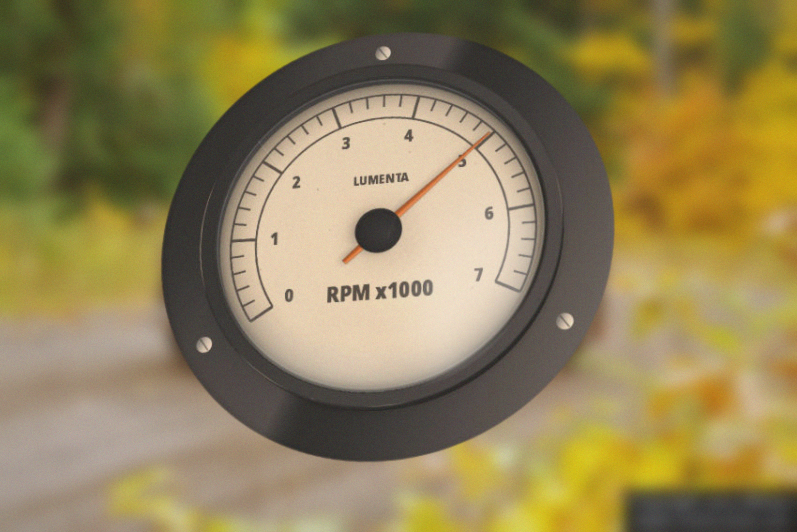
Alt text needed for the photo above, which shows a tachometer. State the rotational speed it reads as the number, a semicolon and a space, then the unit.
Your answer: 5000; rpm
